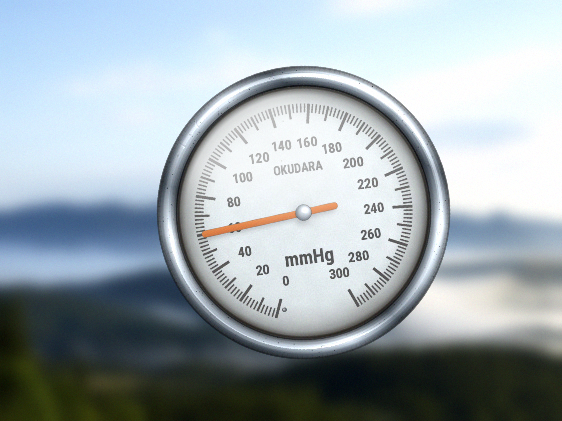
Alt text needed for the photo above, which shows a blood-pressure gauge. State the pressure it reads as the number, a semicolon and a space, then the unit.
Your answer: 60; mmHg
